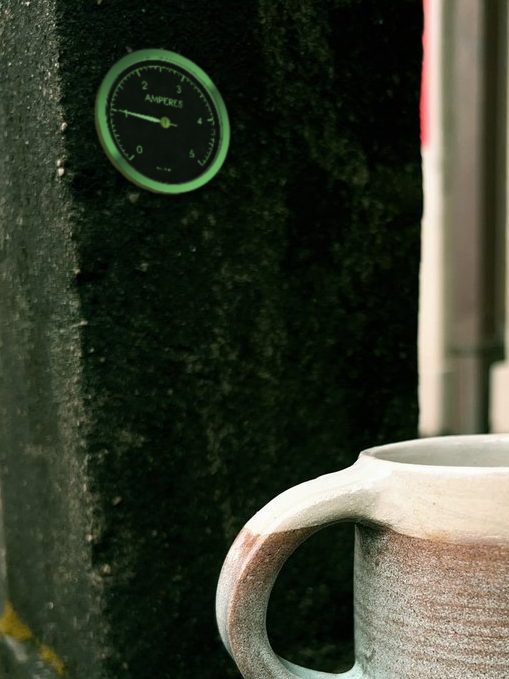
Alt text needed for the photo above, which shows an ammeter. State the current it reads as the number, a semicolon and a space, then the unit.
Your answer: 1; A
